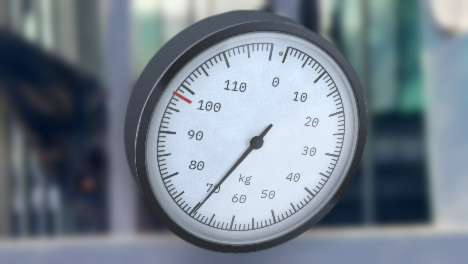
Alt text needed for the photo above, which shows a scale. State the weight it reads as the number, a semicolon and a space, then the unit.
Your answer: 70; kg
